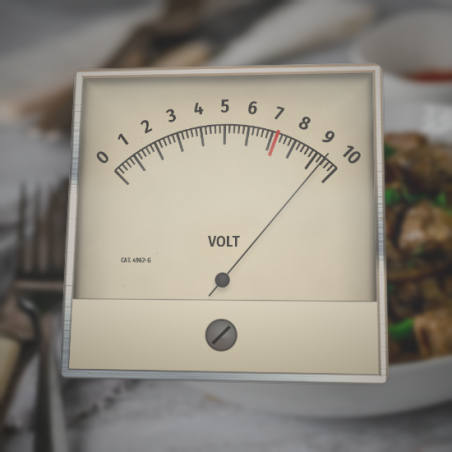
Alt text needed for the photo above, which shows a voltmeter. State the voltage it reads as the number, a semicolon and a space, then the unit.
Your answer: 9.4; V
